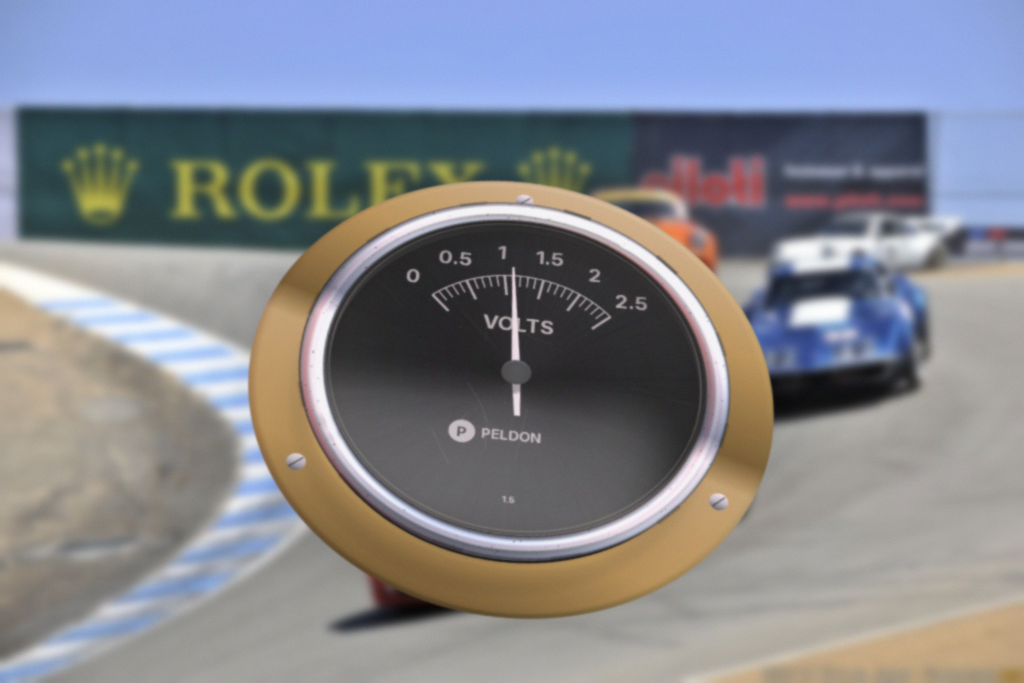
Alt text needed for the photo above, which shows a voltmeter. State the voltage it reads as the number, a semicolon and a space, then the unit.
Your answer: 1.1; V
